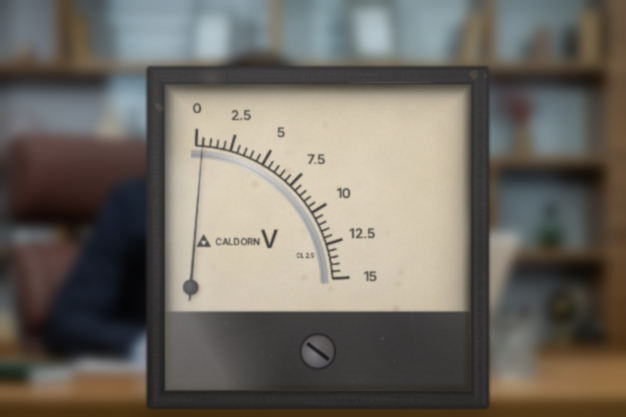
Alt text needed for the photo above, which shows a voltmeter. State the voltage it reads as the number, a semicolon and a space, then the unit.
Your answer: 0.5; V
